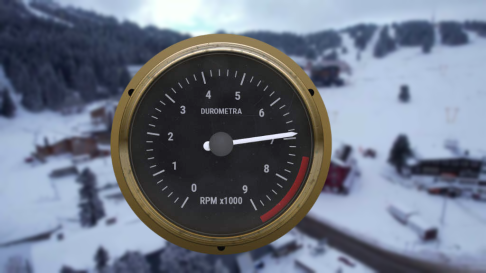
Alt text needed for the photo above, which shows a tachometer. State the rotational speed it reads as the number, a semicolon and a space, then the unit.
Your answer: 6900; rpm
